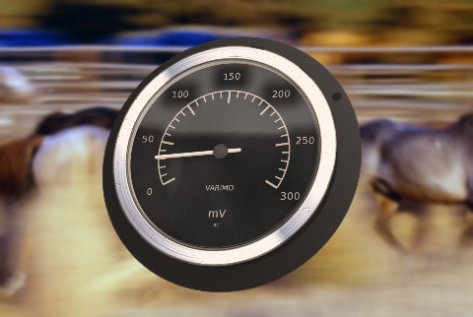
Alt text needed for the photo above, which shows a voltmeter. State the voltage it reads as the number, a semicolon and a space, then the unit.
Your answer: 30; mV
